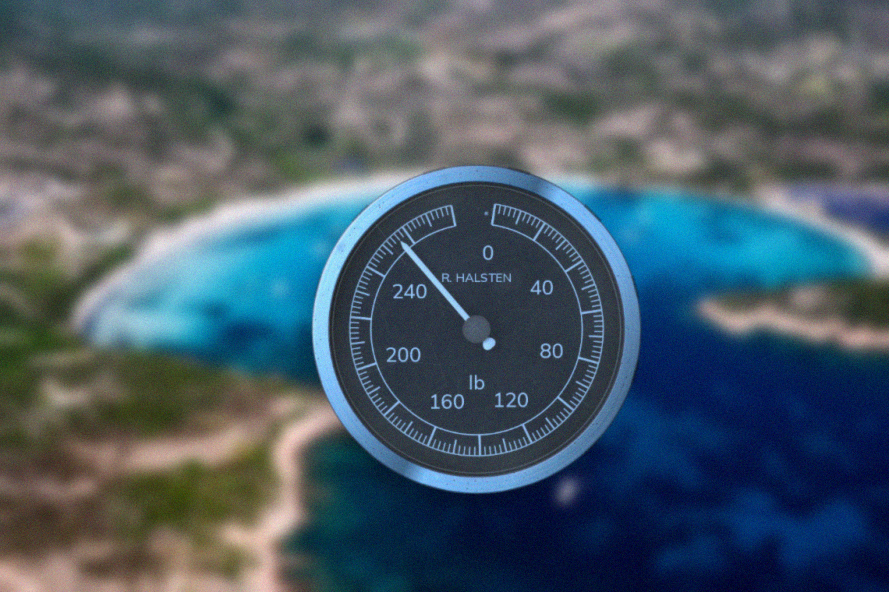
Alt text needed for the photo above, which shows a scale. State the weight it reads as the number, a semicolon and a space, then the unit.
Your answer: 256; lb
